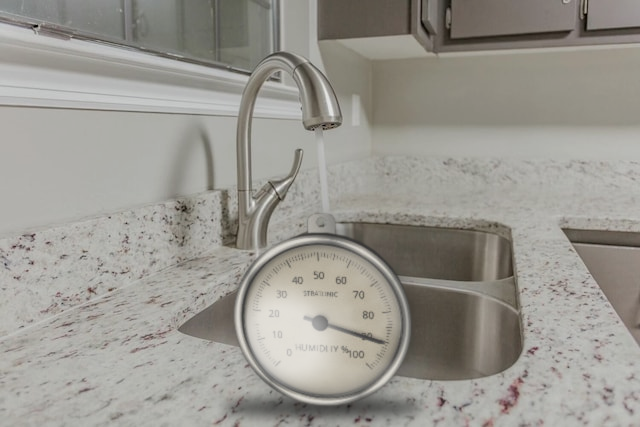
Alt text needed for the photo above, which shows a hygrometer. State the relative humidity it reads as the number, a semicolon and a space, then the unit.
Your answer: 90; %
